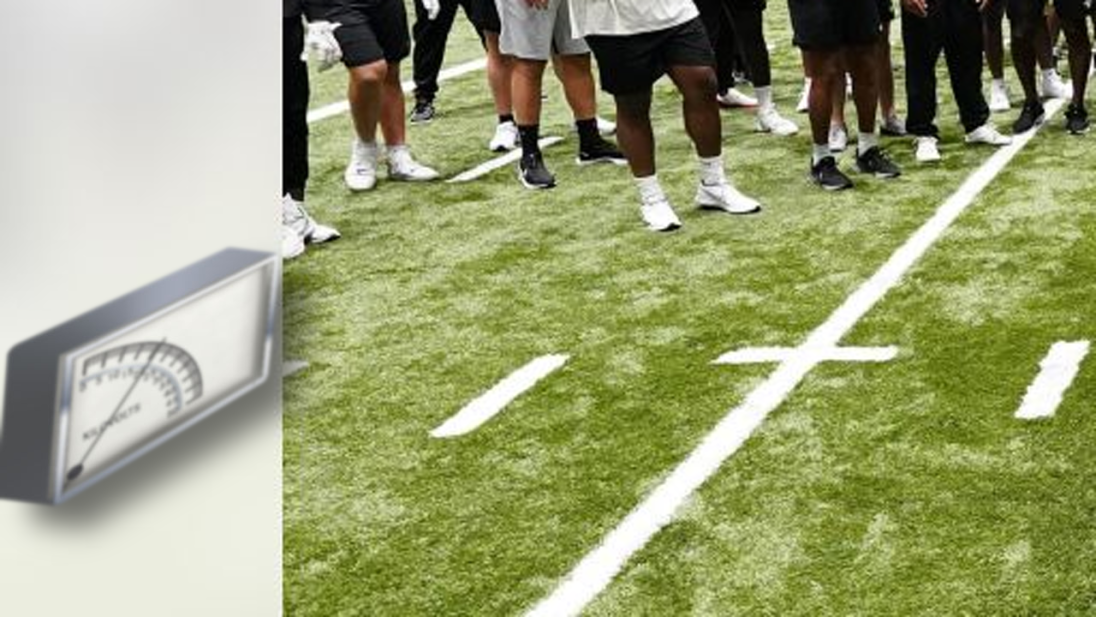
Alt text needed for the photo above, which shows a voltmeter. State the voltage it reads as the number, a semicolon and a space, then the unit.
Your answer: 20; kV
